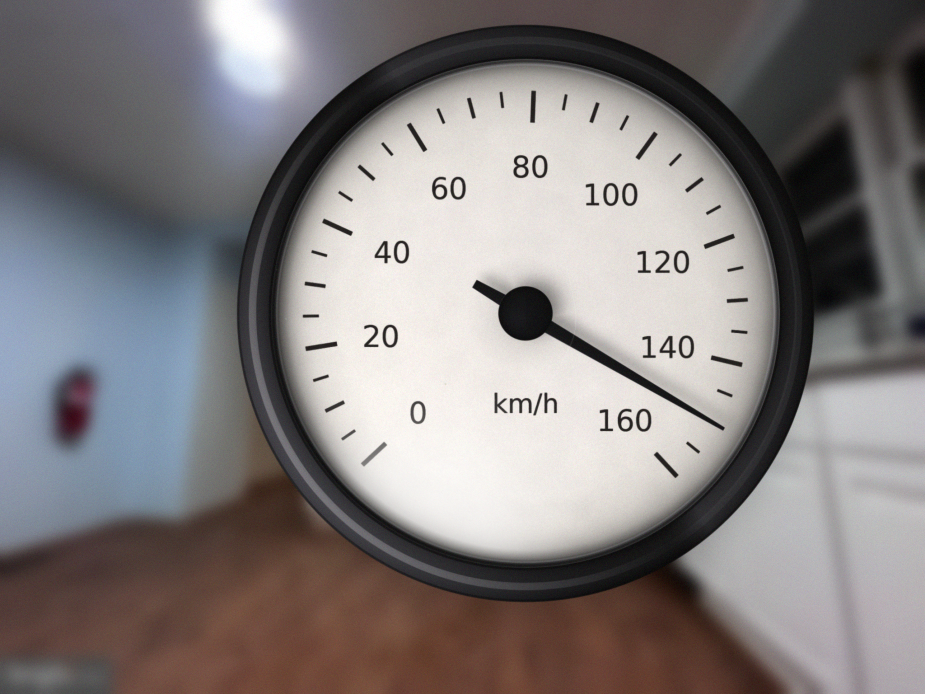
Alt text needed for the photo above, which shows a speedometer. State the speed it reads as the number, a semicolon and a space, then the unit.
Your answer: 150; km/h
